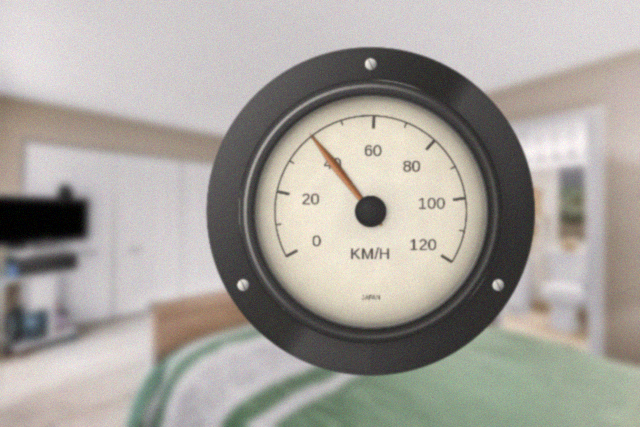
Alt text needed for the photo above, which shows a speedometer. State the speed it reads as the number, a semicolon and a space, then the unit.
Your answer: 40; km/h
